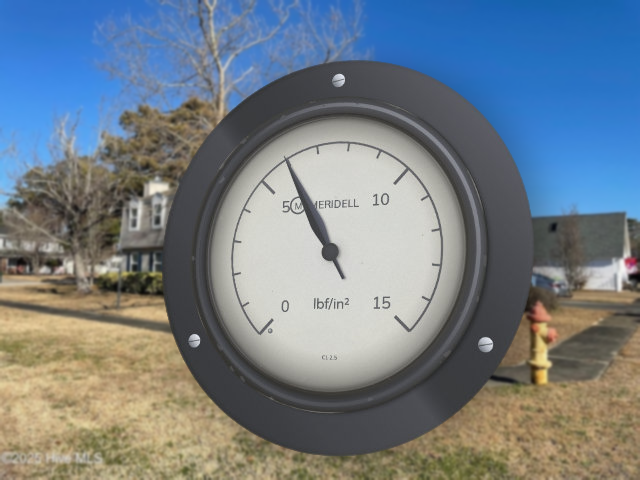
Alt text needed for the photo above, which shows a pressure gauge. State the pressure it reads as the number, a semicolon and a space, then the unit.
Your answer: 6; psi
